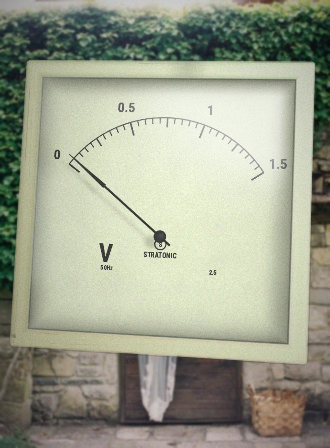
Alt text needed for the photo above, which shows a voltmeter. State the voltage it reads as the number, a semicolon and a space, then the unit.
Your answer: 0.05; V
